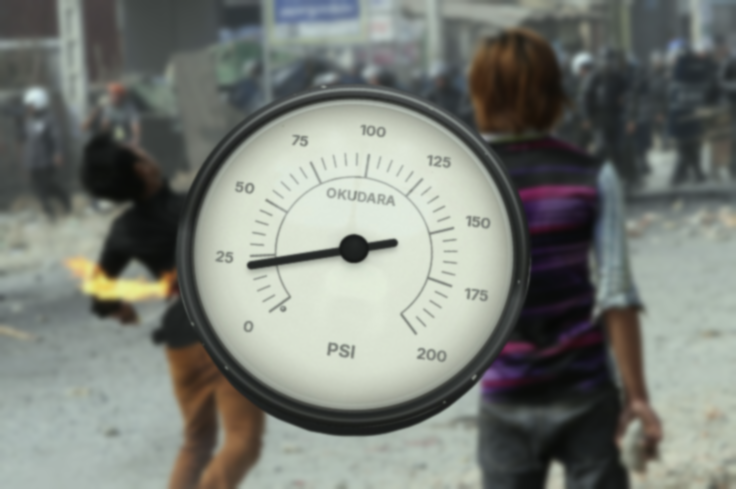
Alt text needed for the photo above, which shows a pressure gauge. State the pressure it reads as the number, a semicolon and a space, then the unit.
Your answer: 20; psi
